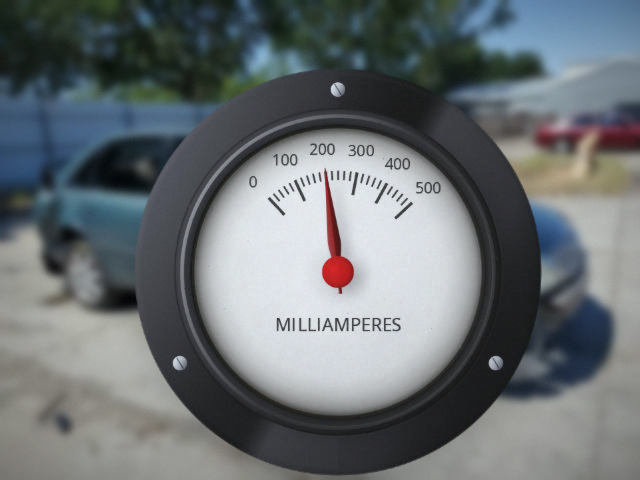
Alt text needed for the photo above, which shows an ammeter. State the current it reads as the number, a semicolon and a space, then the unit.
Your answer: 200; mA
